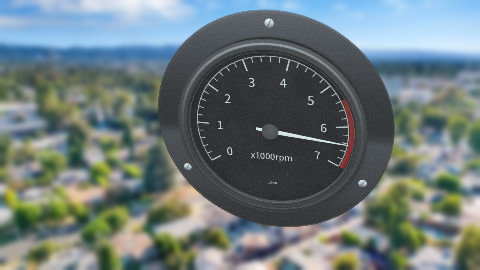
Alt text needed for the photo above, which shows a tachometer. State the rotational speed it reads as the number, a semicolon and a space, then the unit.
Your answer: 6400; rpm
